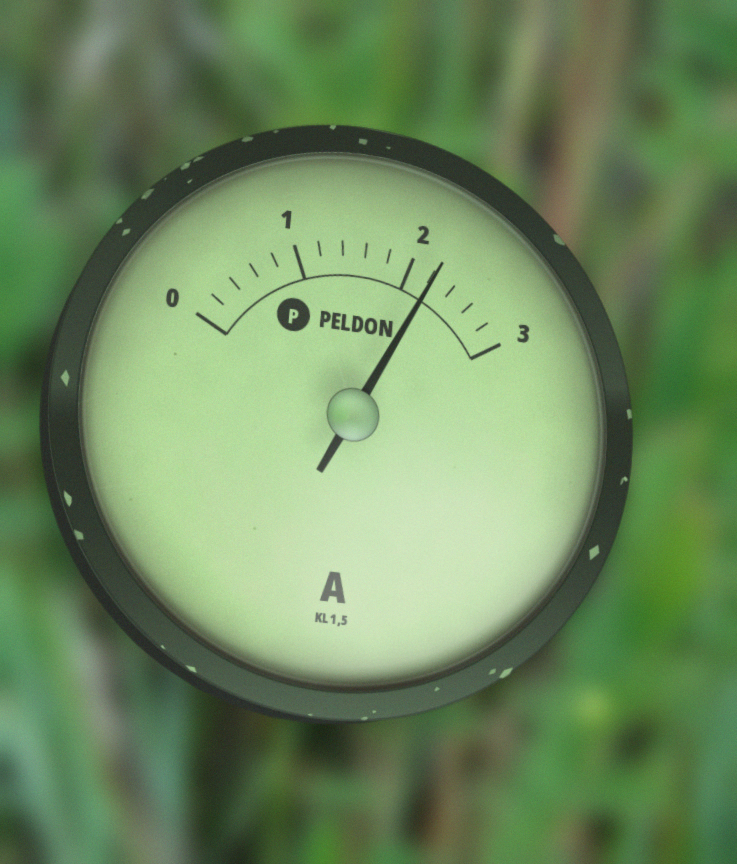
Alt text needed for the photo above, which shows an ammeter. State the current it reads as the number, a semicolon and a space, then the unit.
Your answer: 2.2; A
